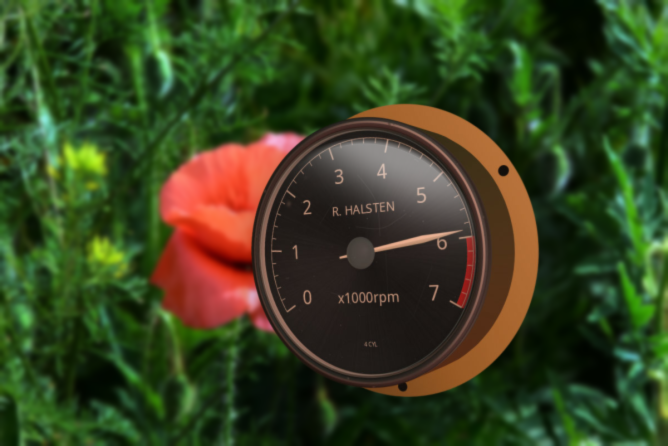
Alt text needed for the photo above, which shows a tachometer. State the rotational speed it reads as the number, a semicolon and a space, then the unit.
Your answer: 5900; rpm
